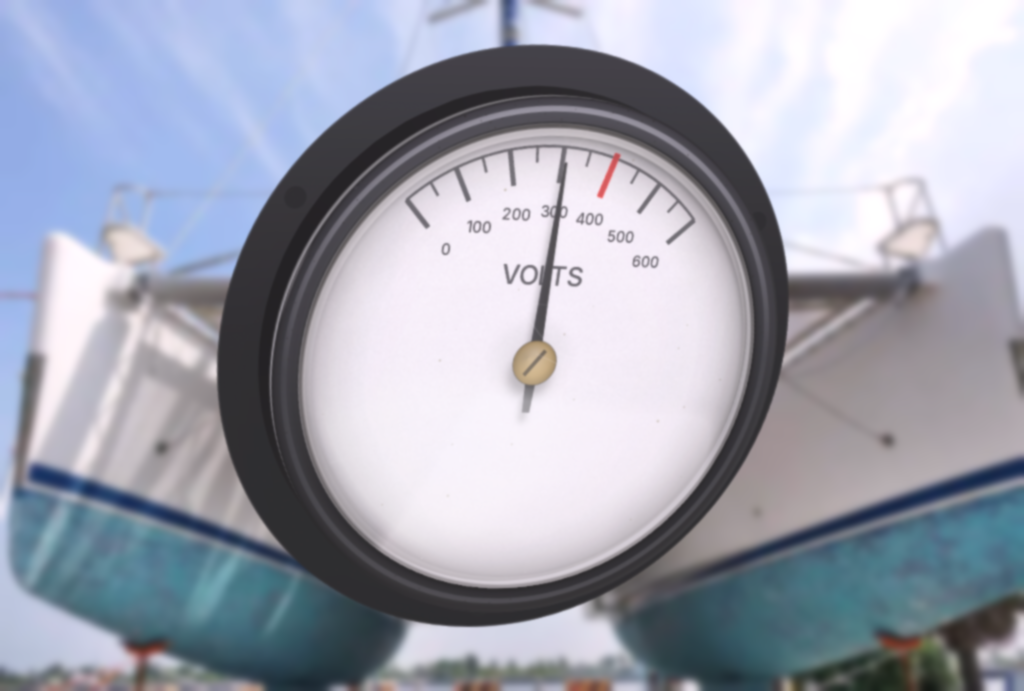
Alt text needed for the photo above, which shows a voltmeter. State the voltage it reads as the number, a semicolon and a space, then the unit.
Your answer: 300; V
